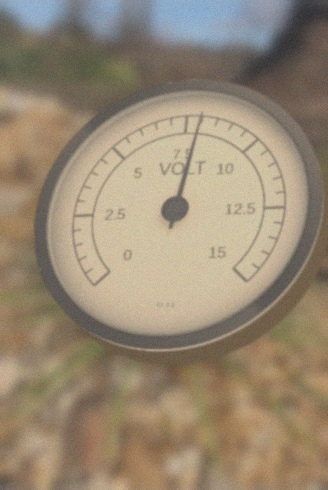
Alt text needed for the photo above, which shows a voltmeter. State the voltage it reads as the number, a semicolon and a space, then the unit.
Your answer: 8; V
